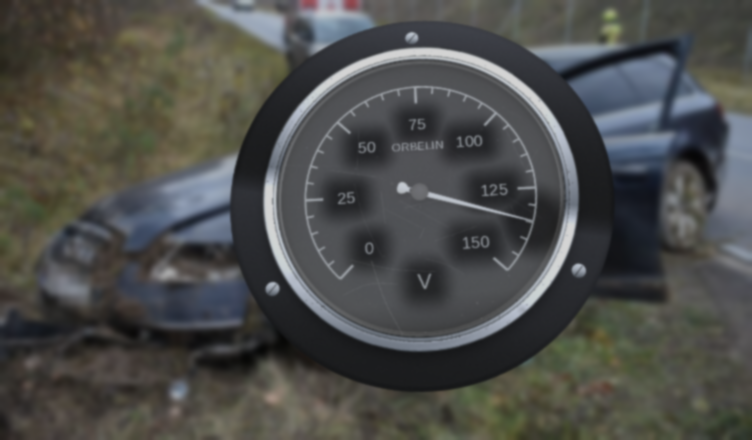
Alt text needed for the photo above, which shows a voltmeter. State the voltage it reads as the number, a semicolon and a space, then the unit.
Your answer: 135; V
